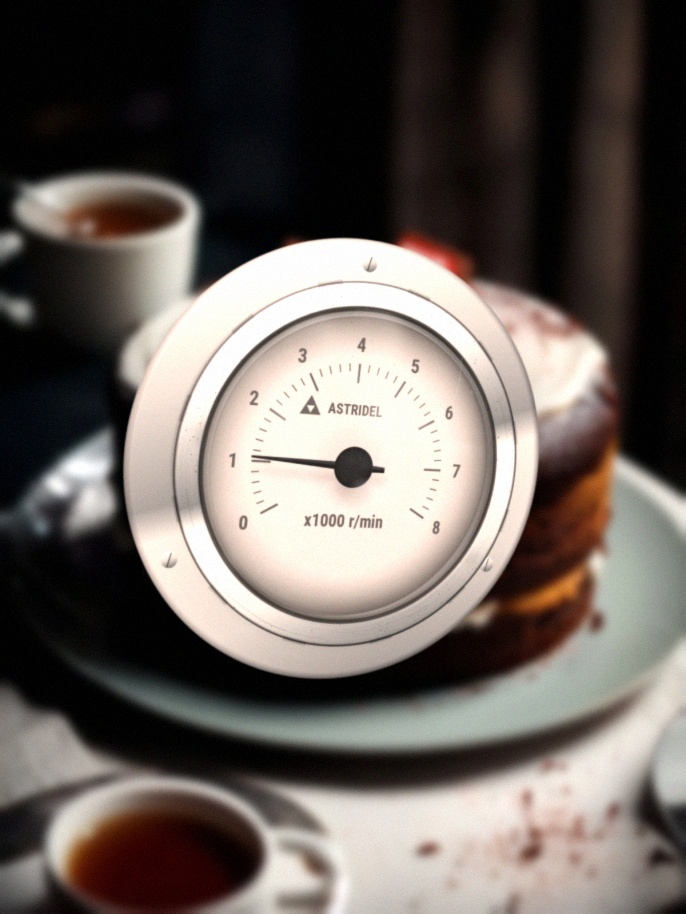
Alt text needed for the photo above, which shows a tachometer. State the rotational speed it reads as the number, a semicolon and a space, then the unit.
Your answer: 1100; rpm
